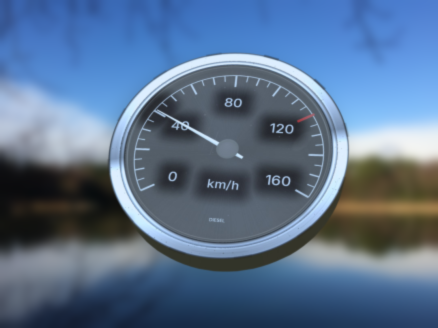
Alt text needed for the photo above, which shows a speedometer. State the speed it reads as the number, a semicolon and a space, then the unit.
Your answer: 40; km/h
